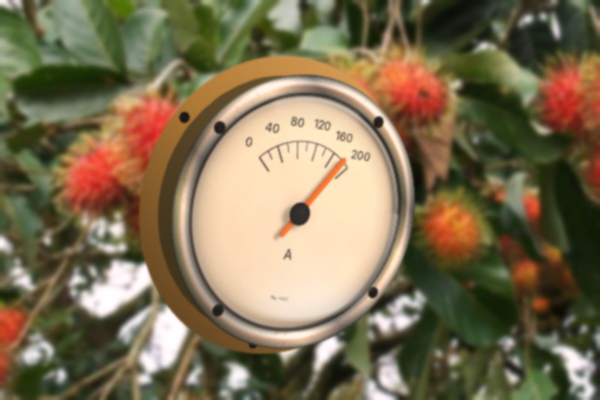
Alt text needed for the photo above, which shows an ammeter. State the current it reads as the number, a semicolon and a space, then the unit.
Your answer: 180; A
